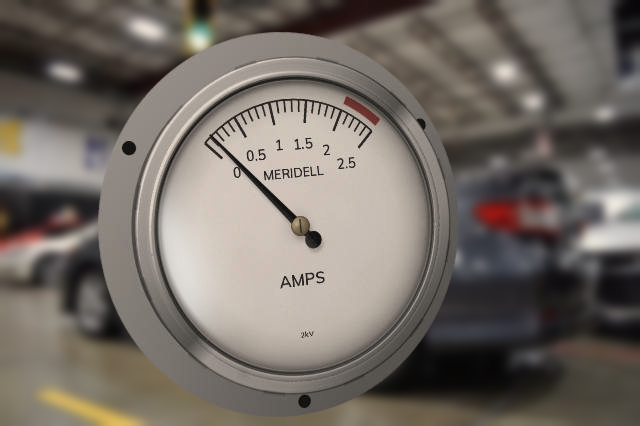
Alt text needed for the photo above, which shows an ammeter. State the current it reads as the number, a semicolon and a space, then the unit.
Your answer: 0.1; A
